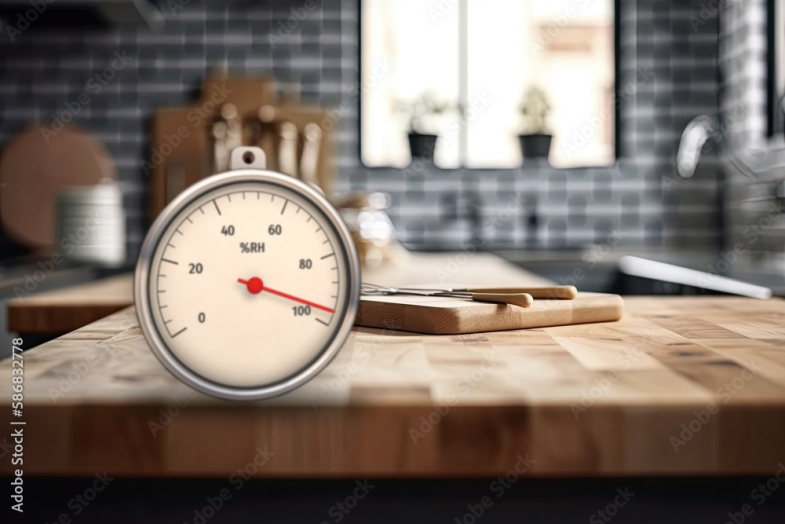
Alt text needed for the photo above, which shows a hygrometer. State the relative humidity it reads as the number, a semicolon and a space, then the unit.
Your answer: 96; %
